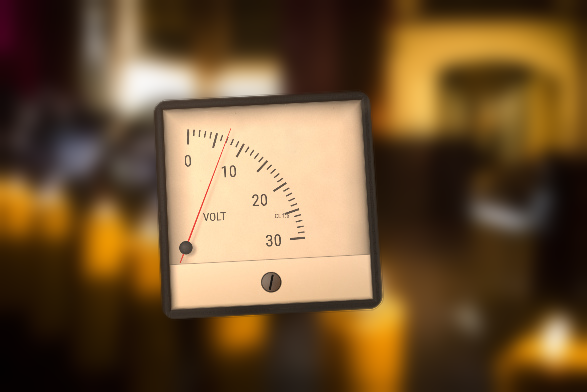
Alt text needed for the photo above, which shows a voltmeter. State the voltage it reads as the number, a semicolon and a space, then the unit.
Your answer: 7; V
